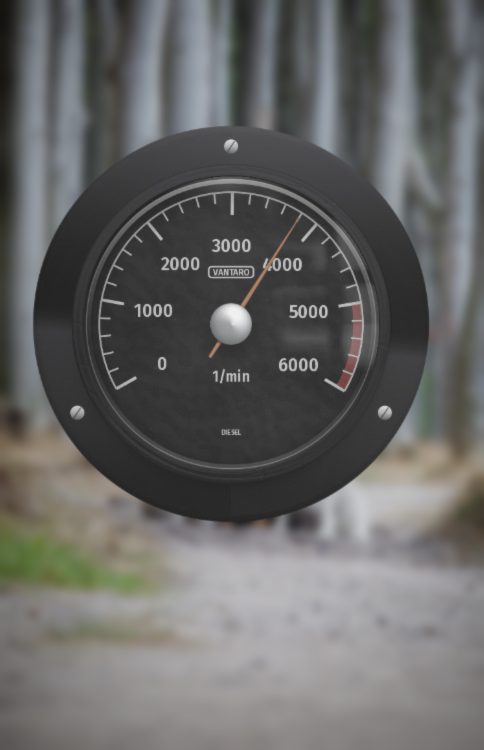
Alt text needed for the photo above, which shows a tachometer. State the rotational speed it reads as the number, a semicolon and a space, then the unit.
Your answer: 3800; rpm
